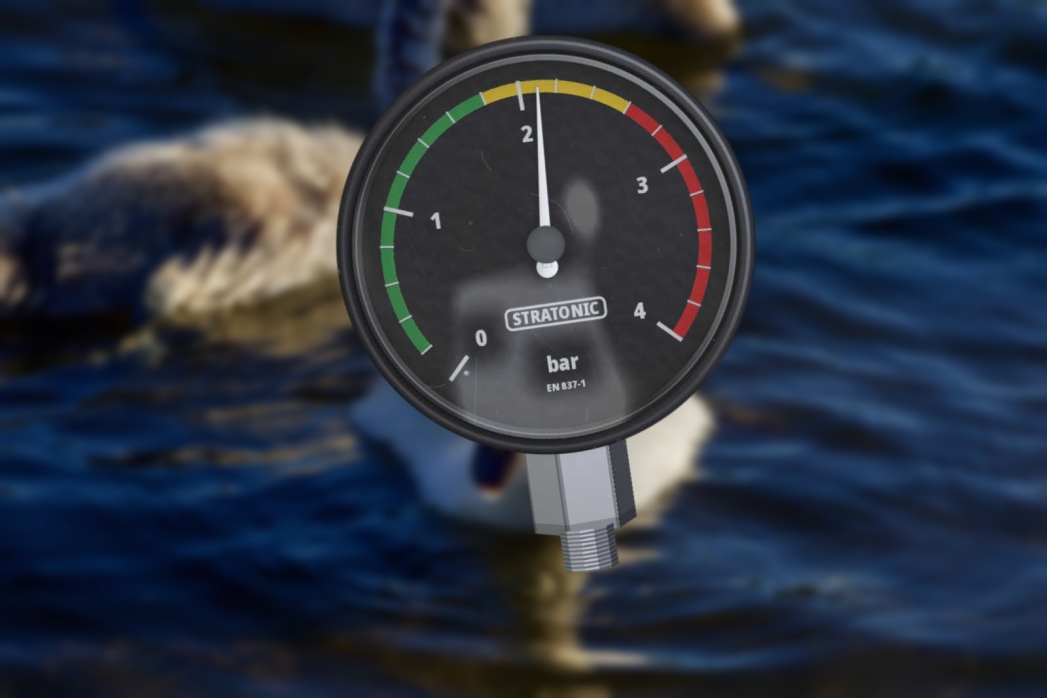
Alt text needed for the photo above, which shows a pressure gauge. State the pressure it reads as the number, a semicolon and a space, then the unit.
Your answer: 2.1; bar
